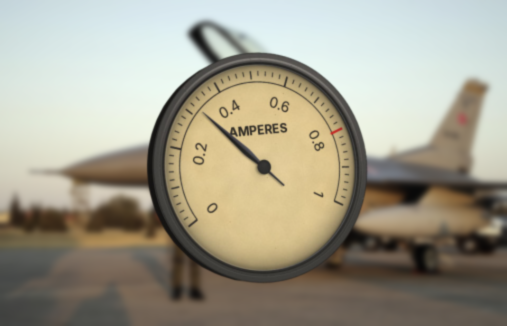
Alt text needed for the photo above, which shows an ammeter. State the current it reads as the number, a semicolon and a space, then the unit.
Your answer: 0.32; A
